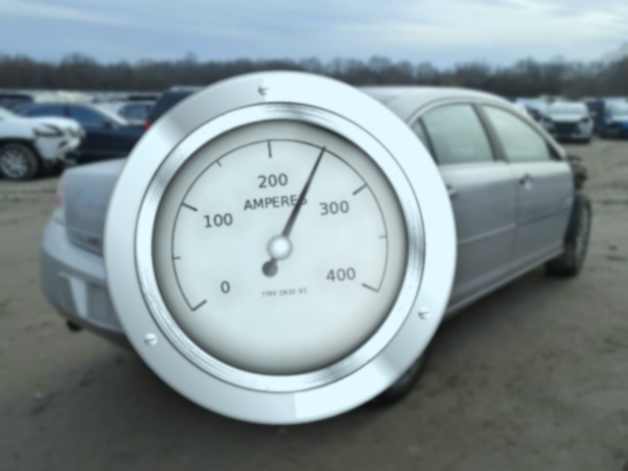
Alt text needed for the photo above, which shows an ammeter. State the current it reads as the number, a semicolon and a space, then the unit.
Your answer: 250; A
